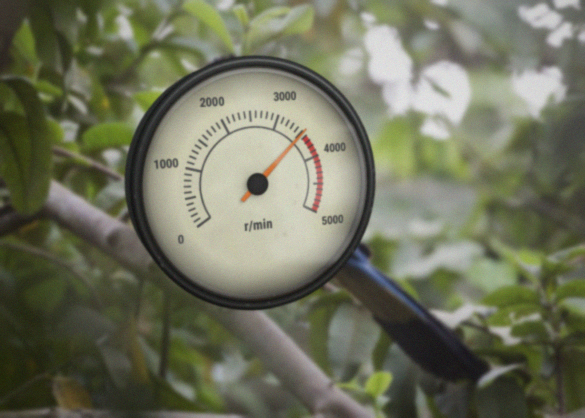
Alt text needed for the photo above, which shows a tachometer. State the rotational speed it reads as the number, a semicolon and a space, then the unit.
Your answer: 3500; rpm
